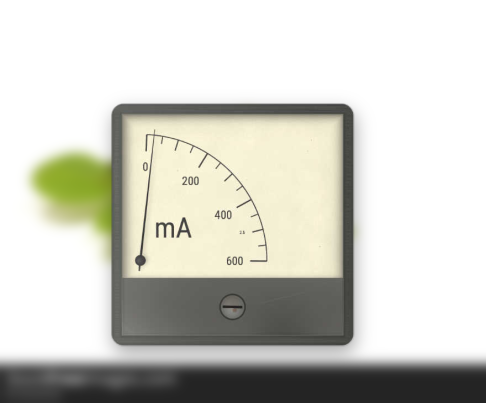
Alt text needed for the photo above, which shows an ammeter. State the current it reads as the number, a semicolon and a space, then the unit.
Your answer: 25; mA
